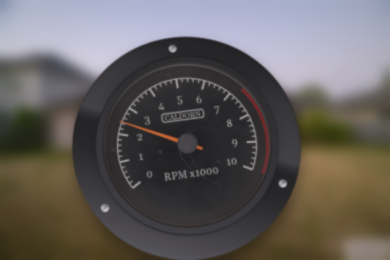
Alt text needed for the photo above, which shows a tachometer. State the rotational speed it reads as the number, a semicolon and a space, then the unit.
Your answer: 2400; rpm
